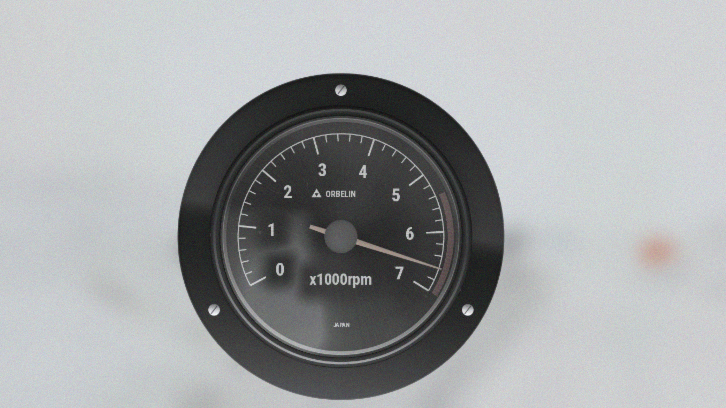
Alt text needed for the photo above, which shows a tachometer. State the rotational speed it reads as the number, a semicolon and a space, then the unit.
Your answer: 6600; rpm
